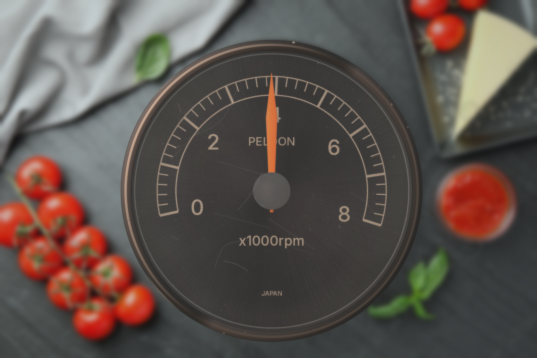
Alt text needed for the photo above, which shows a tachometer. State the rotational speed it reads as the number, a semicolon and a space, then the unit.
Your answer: 3900; rpm
